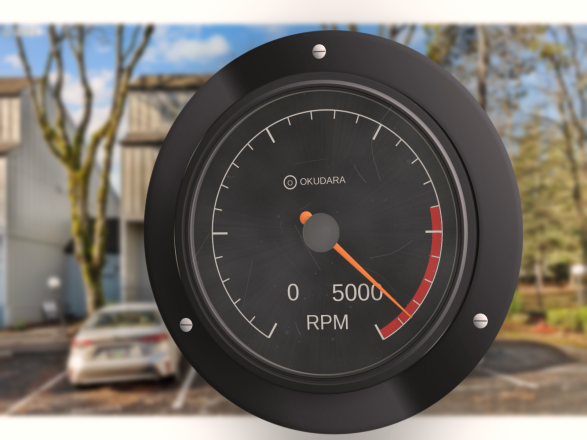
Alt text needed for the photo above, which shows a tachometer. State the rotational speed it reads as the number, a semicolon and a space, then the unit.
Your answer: 4700; rpm
